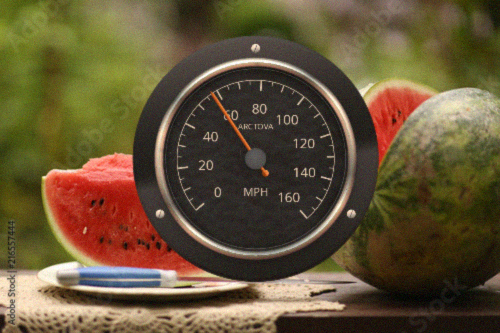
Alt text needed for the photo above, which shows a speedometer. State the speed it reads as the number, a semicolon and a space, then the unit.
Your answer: 57.5; mph
